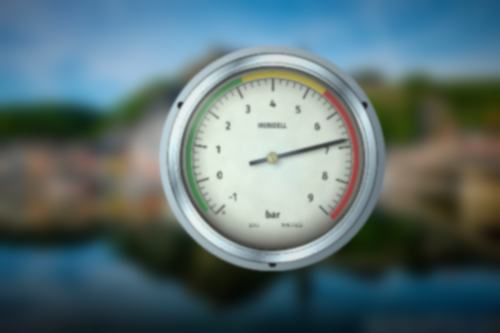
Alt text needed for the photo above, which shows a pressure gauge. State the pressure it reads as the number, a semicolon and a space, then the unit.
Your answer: 6.8; bar
